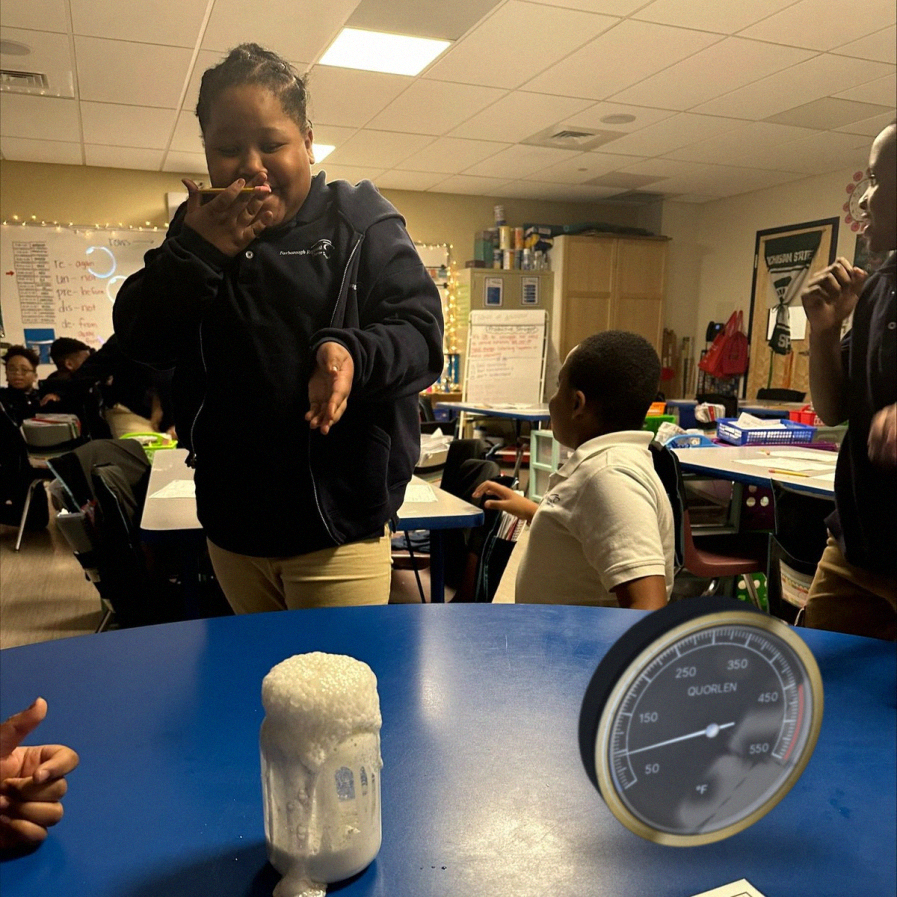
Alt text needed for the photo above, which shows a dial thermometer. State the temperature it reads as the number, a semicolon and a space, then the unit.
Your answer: 100; °F
